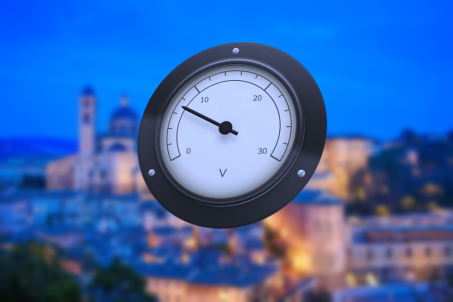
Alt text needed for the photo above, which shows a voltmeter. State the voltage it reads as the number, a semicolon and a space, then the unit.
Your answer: 7; V
